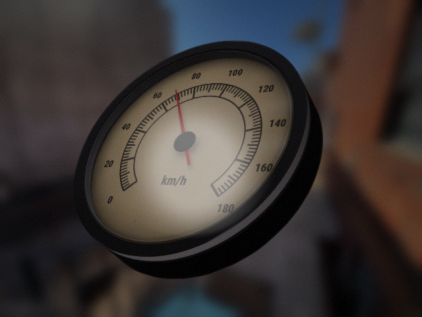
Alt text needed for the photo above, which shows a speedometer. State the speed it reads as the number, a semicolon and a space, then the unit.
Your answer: 70; km/h
